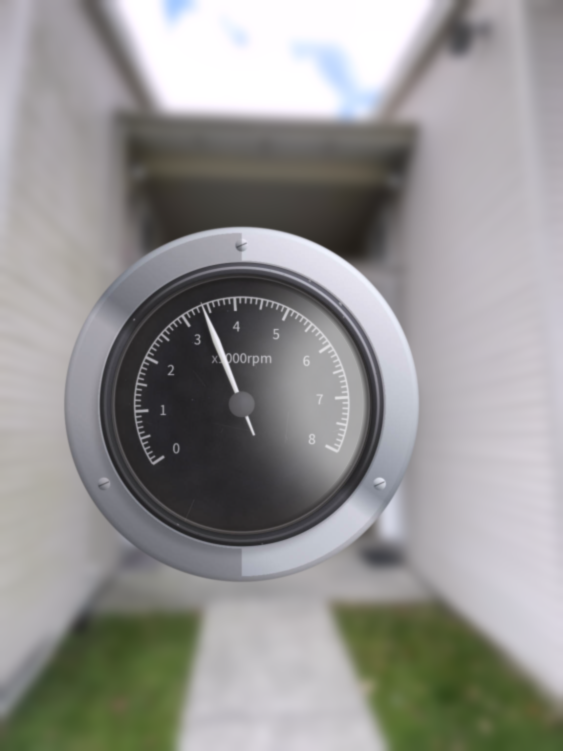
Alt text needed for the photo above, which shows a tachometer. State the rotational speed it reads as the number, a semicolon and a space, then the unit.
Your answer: 3400; rpm
